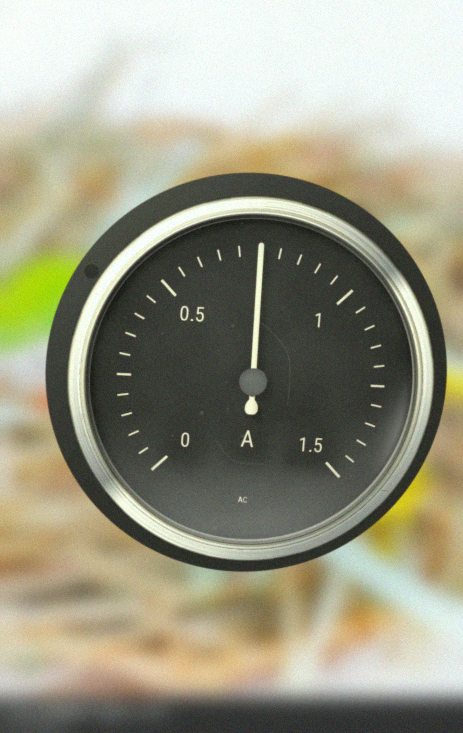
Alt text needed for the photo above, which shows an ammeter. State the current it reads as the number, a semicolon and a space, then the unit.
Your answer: 0.75; A
